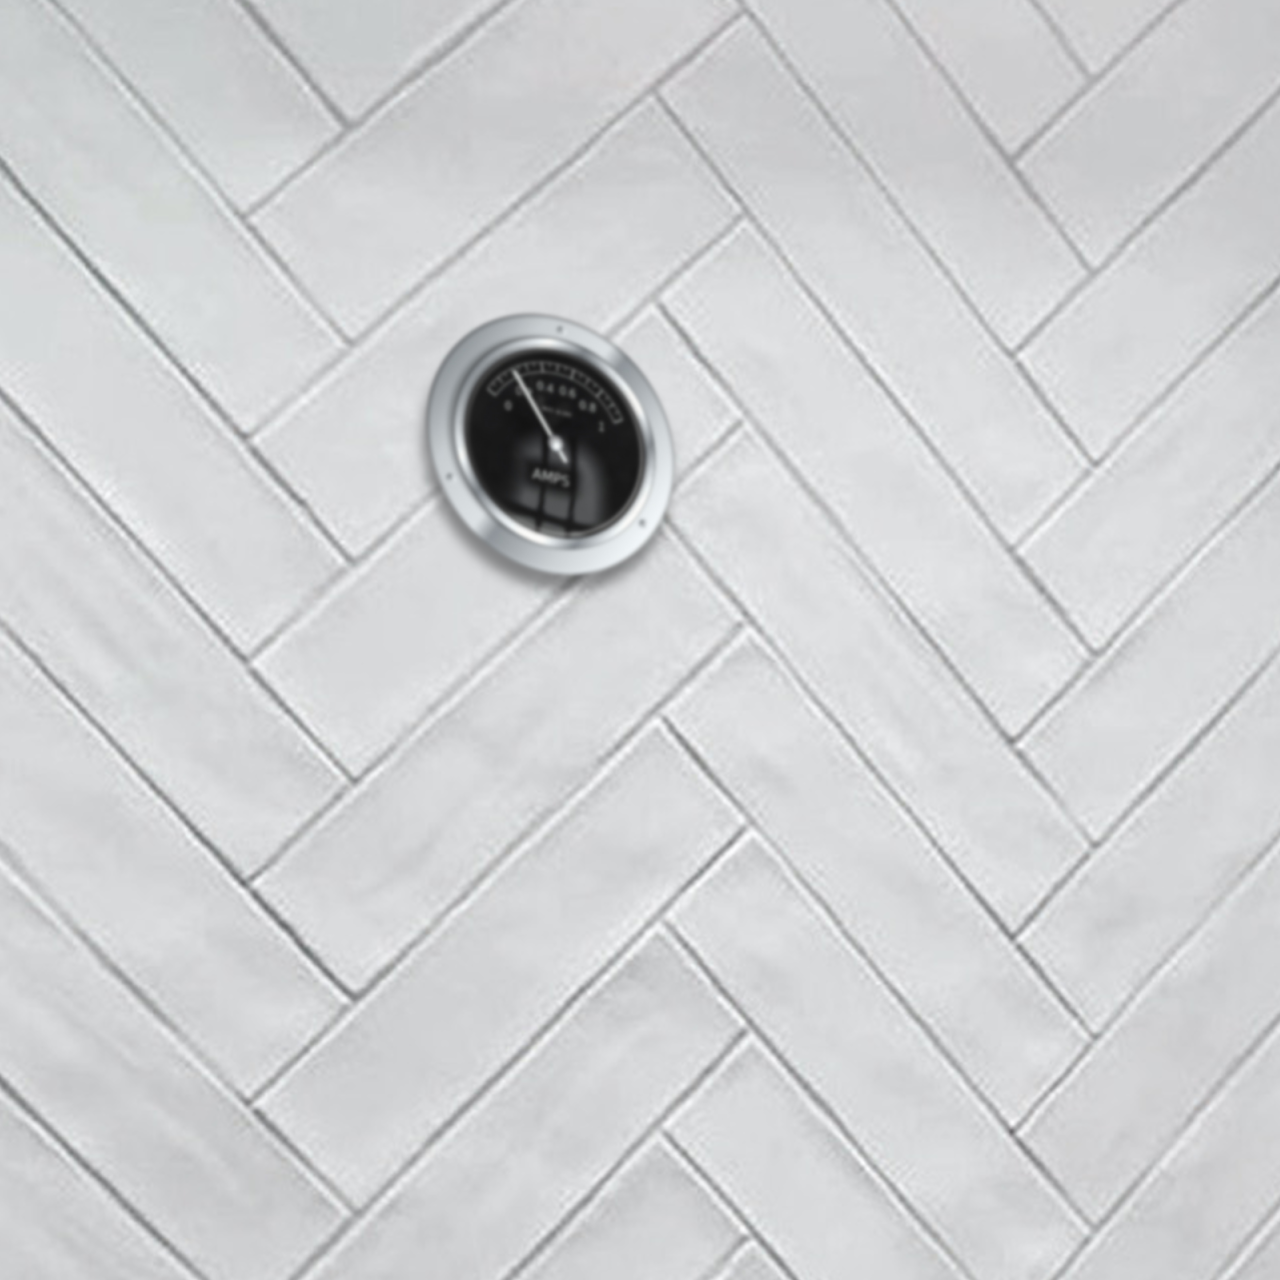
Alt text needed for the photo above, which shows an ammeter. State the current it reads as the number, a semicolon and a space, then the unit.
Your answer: 0.2; A
